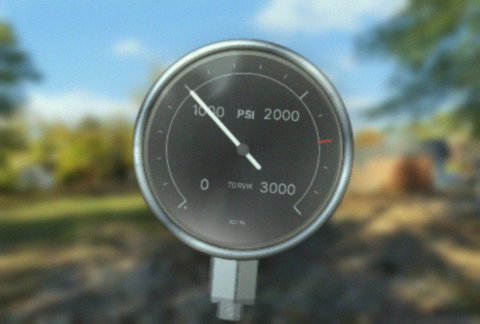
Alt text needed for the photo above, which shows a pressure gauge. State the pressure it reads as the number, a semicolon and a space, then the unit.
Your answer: 1000; psi
